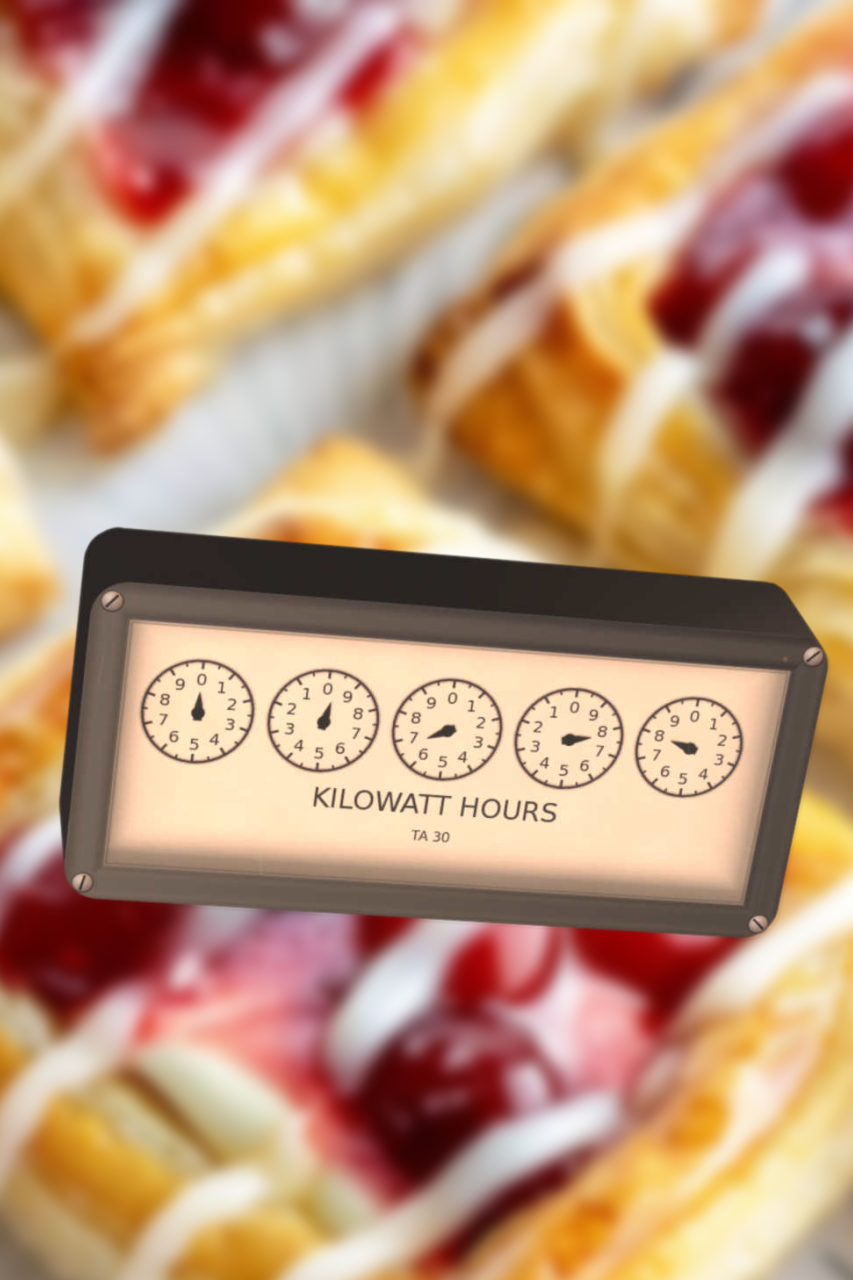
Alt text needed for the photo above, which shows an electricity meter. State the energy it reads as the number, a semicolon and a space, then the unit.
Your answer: 99678; kWh
